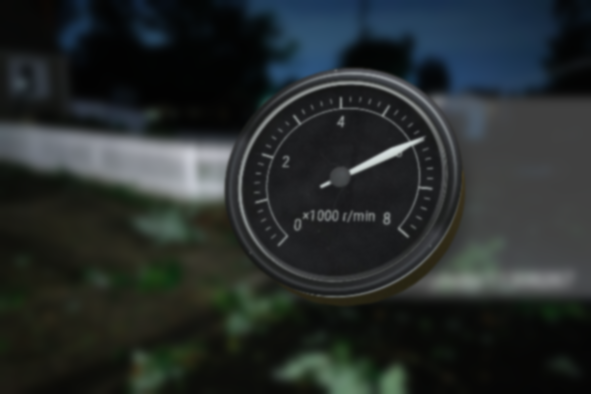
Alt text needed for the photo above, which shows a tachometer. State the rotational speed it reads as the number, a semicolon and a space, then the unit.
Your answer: 6000; rpm
